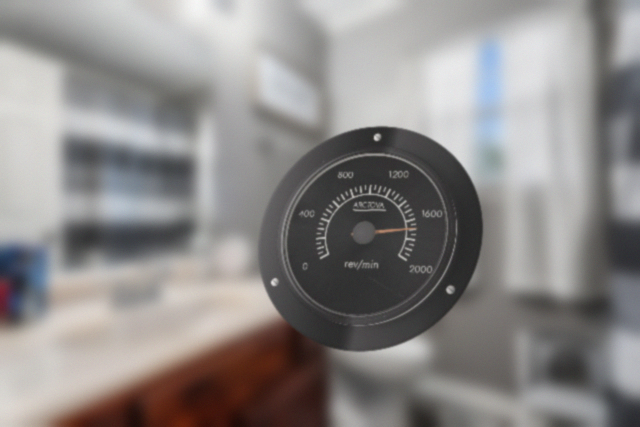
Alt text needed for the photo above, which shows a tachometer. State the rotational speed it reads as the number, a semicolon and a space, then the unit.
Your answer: 1700; rpm
